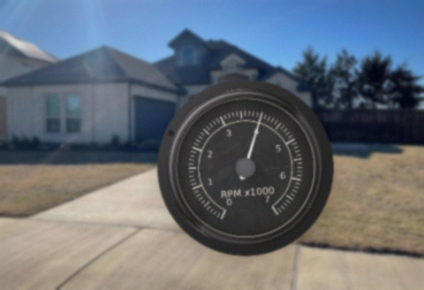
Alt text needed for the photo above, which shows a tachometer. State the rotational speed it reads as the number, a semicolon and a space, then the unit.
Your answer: 4000; rpm
